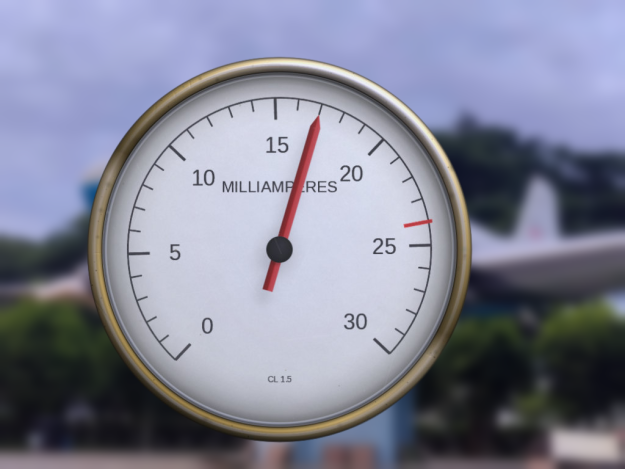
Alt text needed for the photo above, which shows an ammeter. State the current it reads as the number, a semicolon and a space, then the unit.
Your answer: 17; mA
